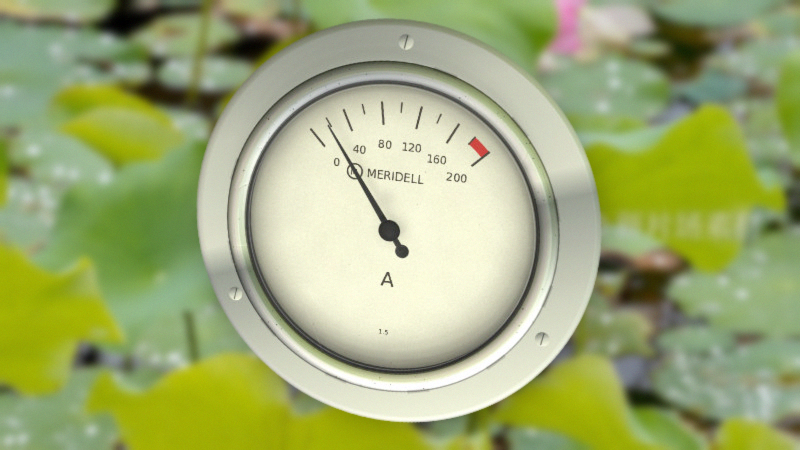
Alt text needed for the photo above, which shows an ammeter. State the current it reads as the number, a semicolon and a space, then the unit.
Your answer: 20; A
